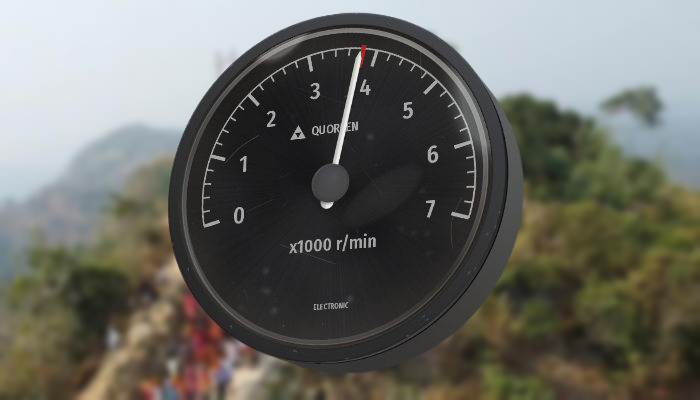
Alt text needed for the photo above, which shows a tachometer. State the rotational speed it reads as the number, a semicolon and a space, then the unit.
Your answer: 3800; rpm
